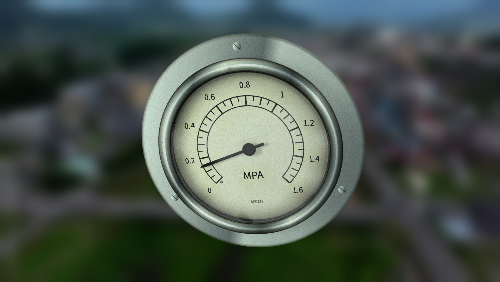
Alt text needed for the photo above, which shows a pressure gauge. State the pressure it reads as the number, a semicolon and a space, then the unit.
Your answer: 0.15; MPa
